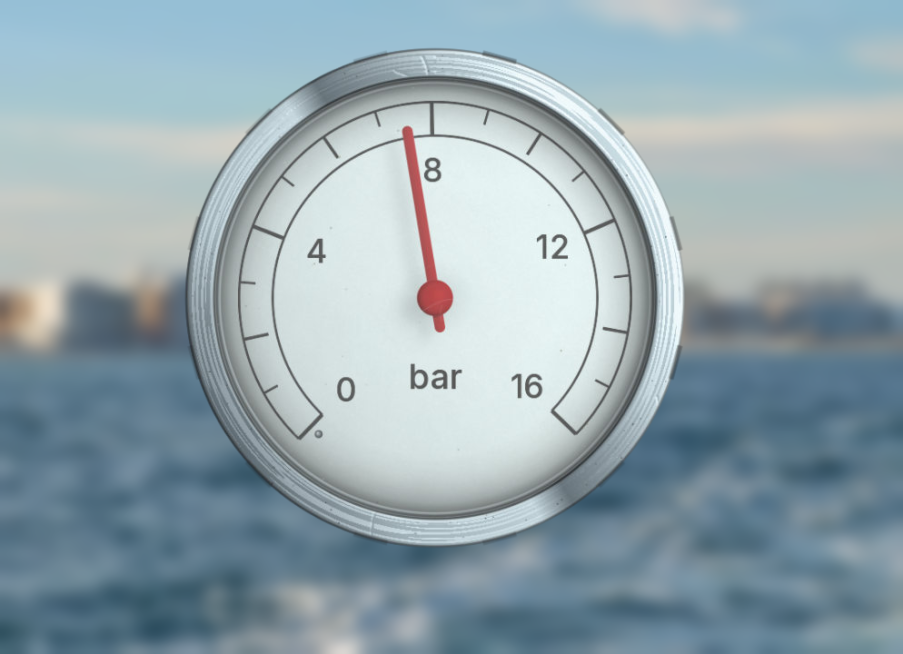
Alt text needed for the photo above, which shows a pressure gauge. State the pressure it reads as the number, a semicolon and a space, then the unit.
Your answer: 7.5; bar
